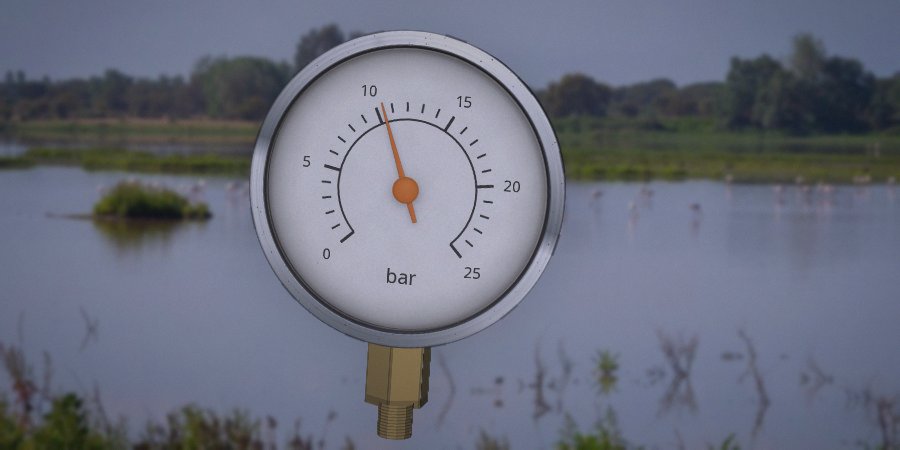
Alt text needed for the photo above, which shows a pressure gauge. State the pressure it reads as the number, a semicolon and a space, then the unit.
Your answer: 10.5; bar
